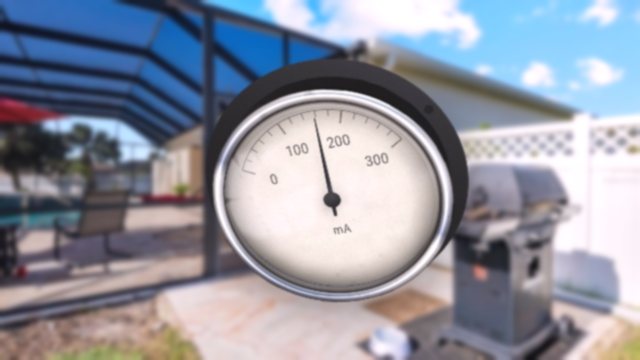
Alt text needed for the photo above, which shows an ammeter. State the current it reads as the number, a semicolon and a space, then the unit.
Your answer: 160; mA
